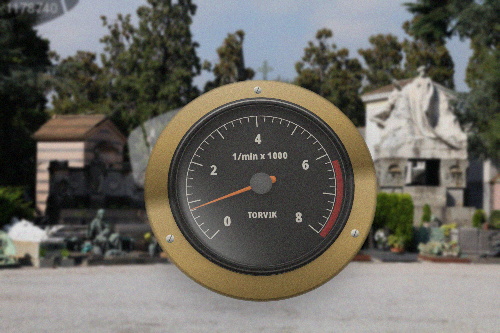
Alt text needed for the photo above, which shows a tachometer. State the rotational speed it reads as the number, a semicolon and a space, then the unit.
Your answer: 800; rpm
